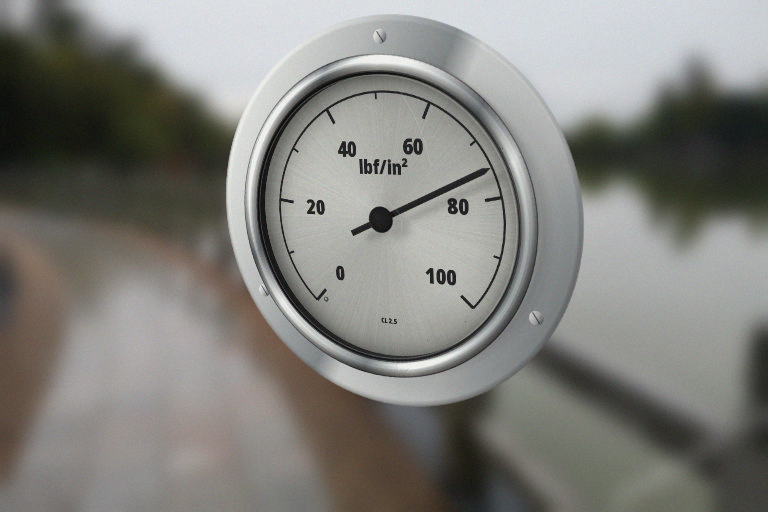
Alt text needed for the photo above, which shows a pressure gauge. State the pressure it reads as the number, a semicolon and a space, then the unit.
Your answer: 75; psi
